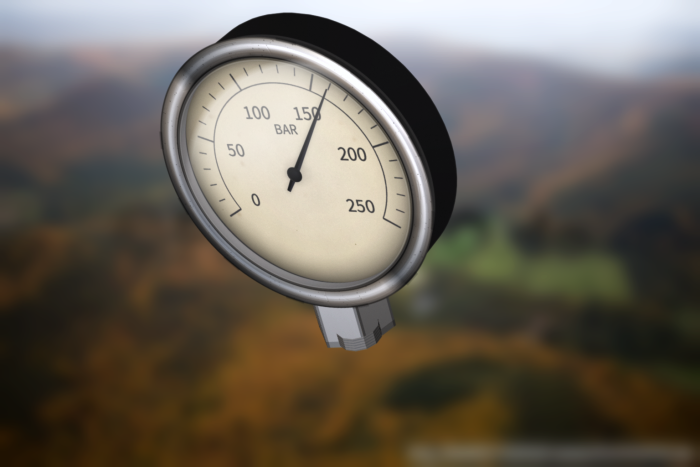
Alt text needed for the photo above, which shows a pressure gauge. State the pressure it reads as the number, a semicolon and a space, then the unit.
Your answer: 160; bar
